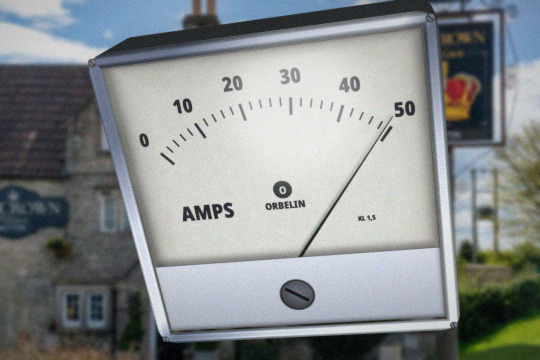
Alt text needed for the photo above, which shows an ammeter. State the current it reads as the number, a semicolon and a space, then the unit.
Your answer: 49; A
